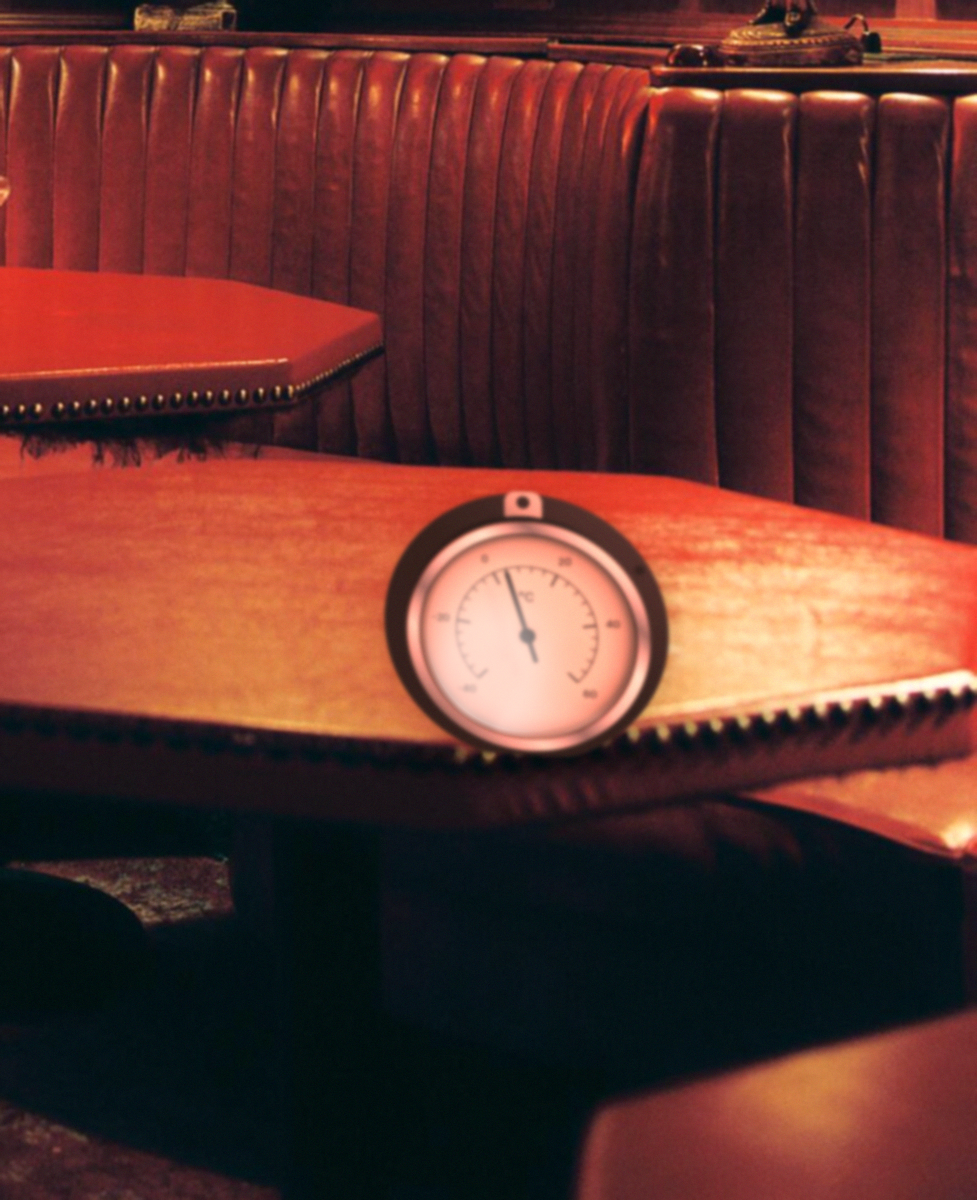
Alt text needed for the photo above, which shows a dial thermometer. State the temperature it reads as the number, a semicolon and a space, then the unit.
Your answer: 4; °C
